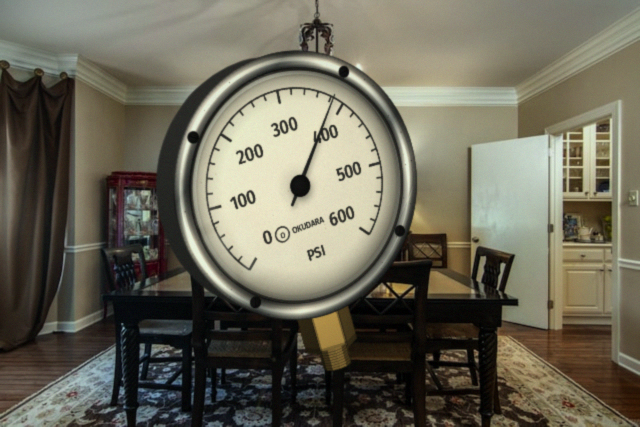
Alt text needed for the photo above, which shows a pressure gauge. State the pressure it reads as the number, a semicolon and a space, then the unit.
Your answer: 380; psi
